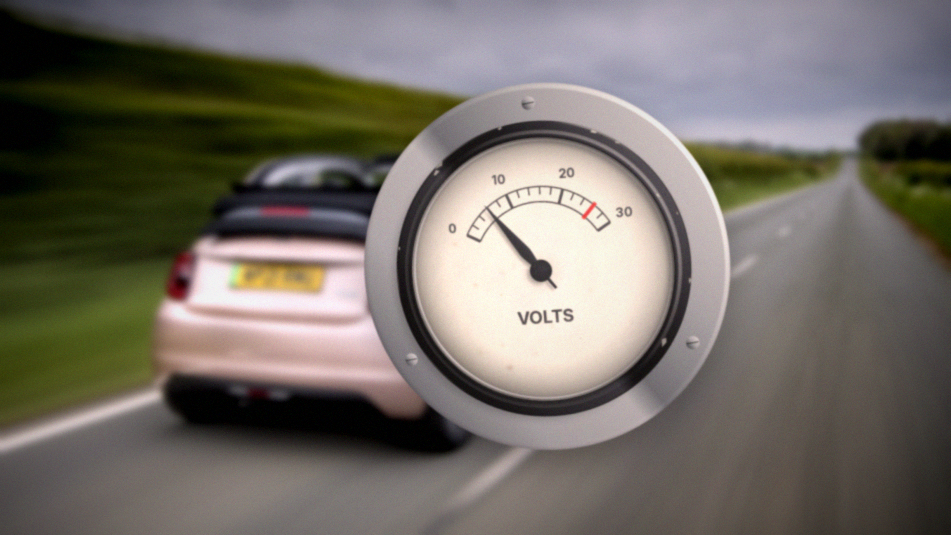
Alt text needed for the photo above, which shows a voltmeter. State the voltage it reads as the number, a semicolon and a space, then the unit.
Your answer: 6; V
